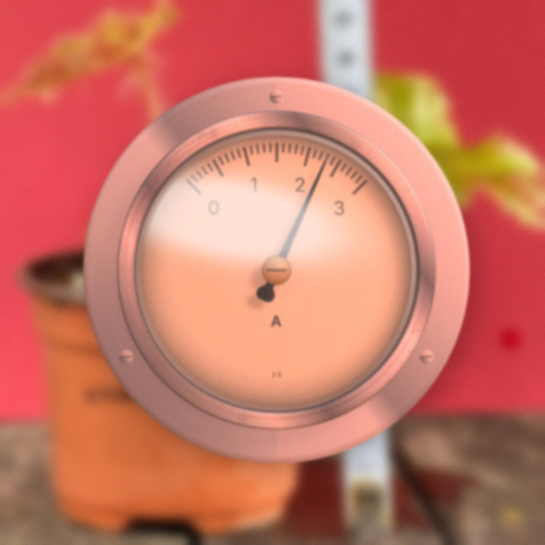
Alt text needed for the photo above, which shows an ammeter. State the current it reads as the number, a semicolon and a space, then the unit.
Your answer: 2.3; A
